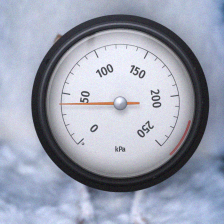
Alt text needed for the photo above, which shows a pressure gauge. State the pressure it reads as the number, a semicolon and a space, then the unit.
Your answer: 40; kPa
